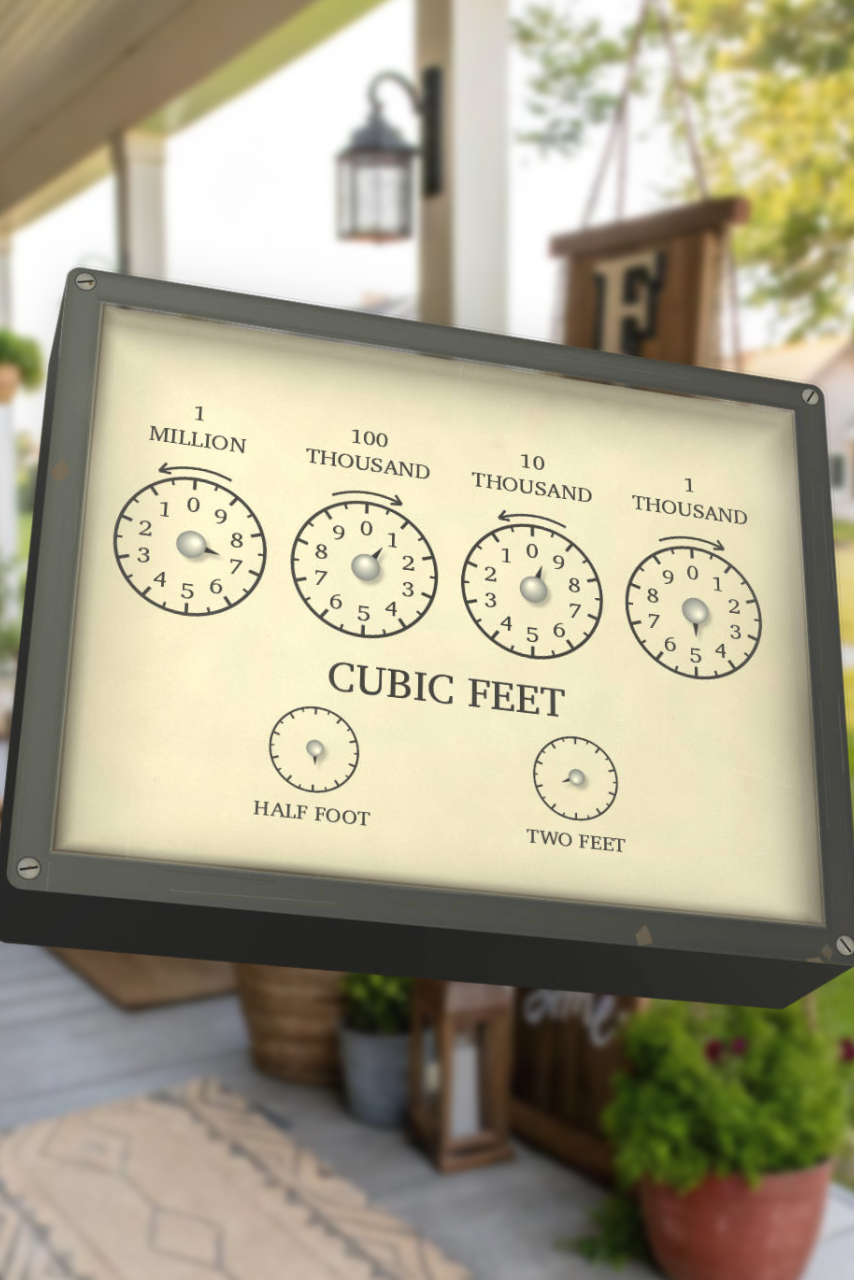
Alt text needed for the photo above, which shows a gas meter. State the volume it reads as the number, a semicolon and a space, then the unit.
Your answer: 709500; ft³
